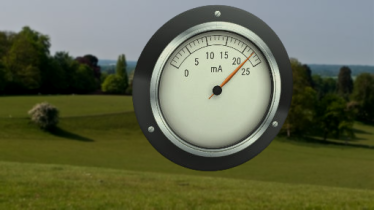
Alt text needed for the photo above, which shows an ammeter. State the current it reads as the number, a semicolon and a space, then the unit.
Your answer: 22; mA
